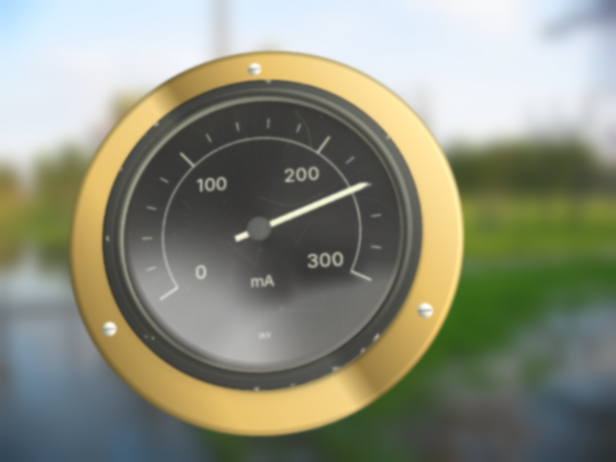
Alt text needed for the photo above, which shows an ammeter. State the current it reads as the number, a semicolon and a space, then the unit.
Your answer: 240; mA
